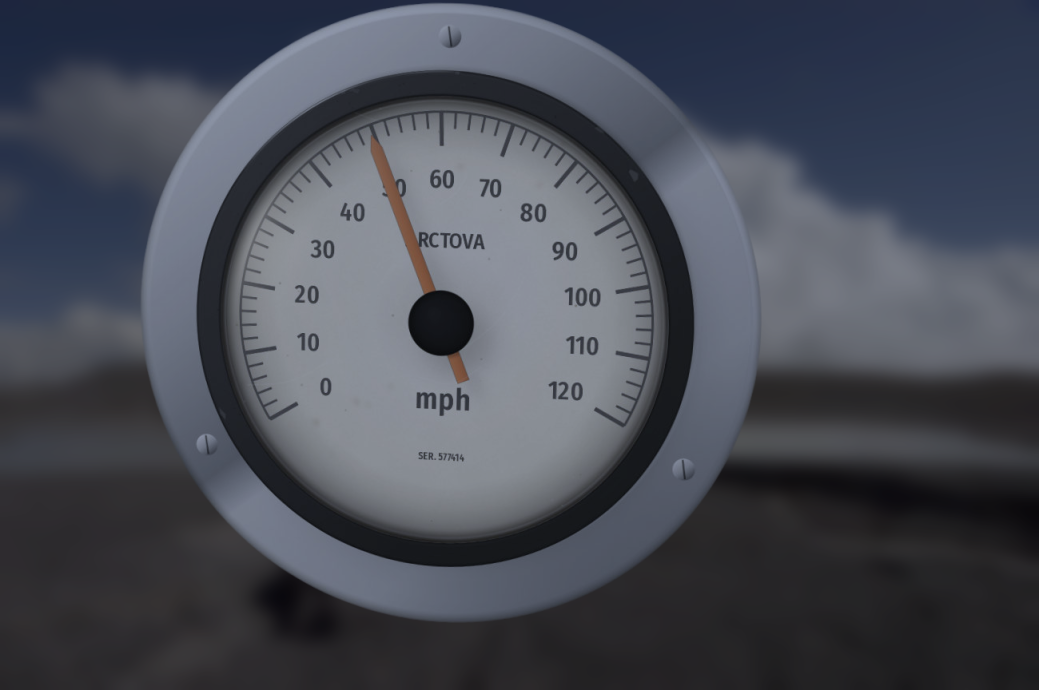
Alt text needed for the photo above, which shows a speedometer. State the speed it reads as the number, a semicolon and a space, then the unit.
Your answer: 50; mph
